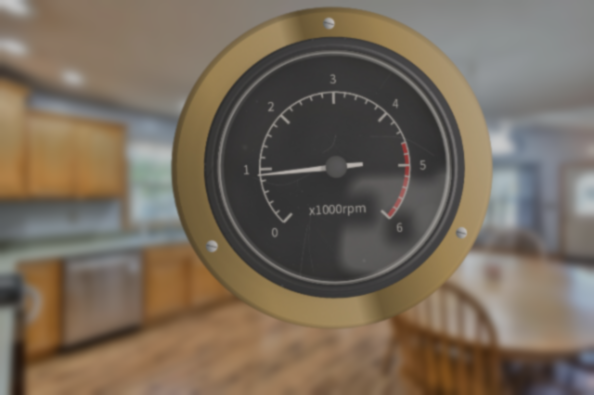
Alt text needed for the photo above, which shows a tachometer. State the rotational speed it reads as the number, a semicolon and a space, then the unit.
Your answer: 900; rpm
